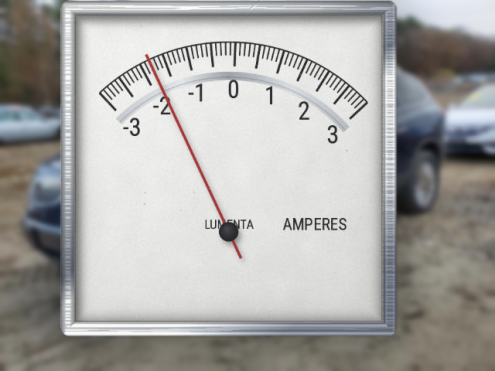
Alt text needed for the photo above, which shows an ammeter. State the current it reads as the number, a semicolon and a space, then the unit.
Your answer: -1.8; A
